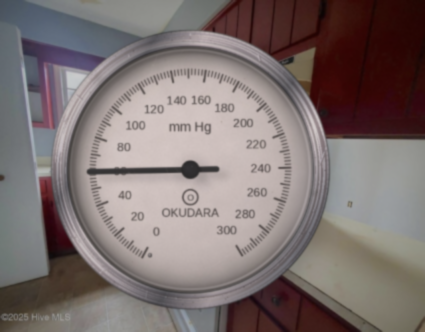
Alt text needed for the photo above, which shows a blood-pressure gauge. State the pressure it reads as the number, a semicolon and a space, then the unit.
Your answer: 60; mmHg
